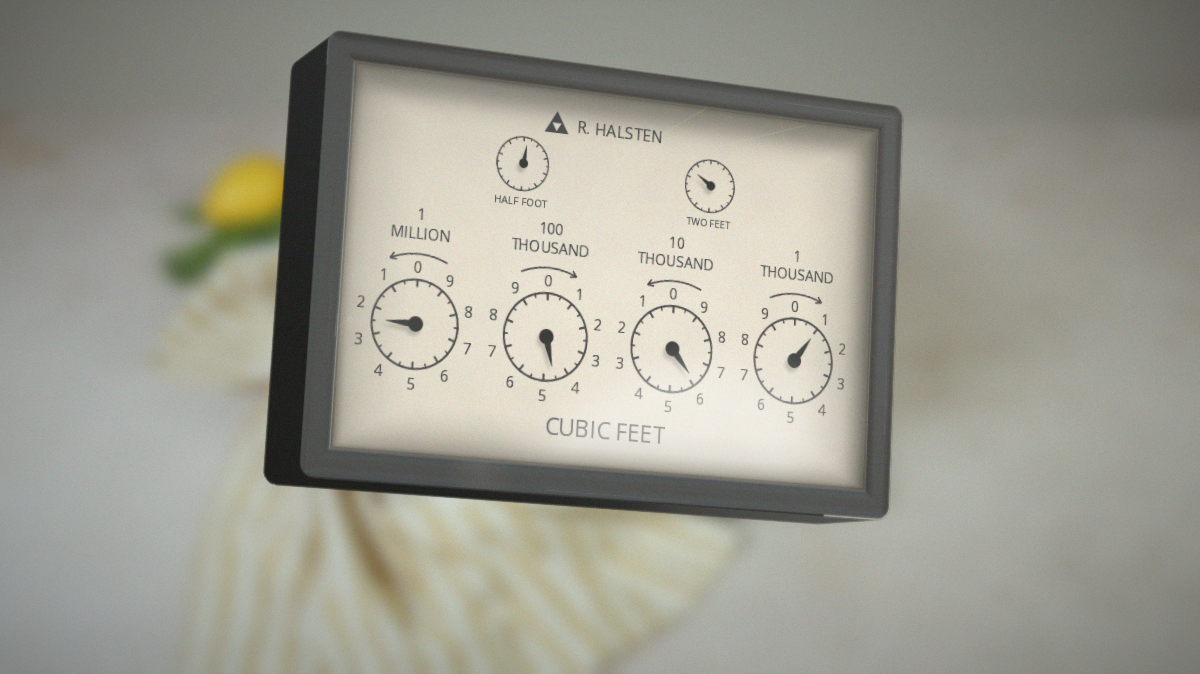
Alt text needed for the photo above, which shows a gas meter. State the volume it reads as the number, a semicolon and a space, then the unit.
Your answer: 246100; ft³
